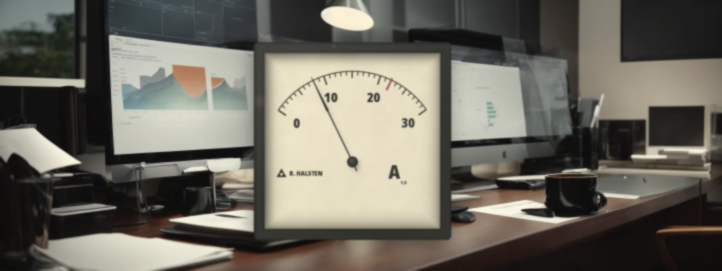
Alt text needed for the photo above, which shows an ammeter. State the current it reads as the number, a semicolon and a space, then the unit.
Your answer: 8; A
